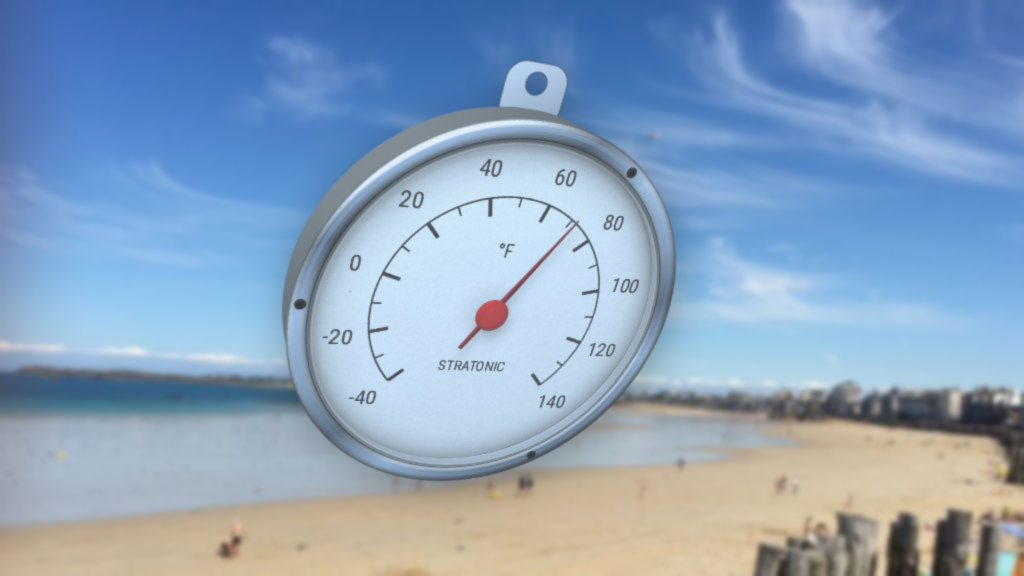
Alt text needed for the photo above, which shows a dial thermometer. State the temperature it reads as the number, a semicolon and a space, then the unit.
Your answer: 70; °F
